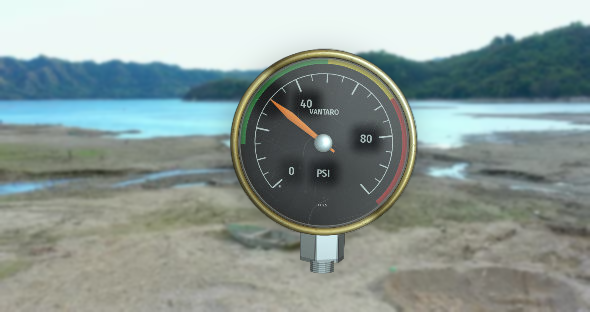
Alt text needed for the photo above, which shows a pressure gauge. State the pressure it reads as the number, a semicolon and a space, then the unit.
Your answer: 30; psi
